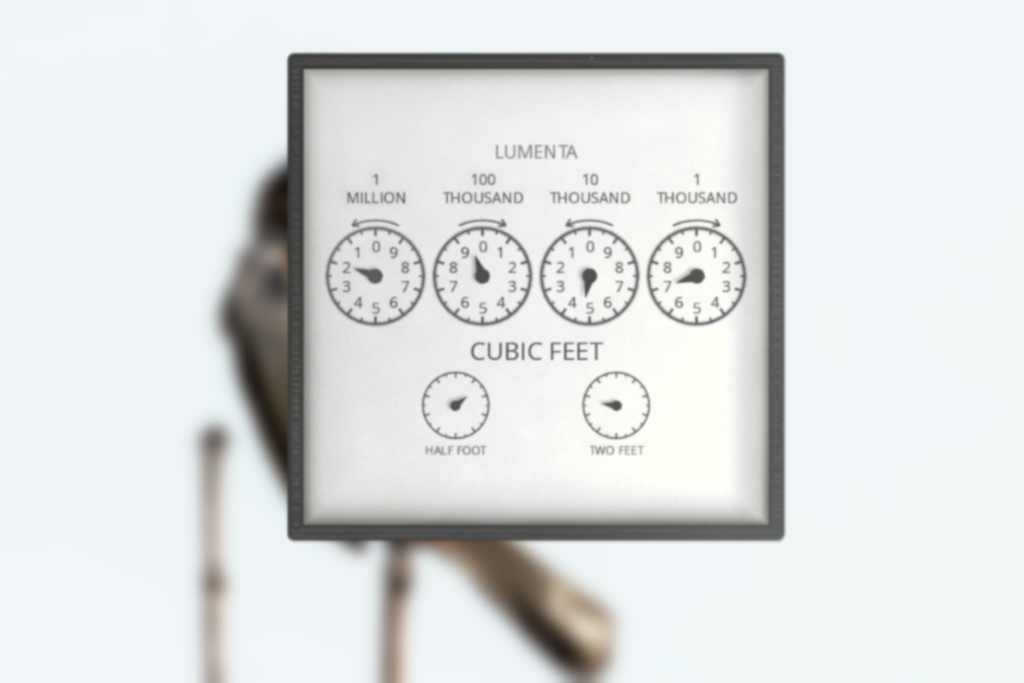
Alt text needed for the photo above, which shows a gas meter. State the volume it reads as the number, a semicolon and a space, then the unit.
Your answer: 194700; ft³
